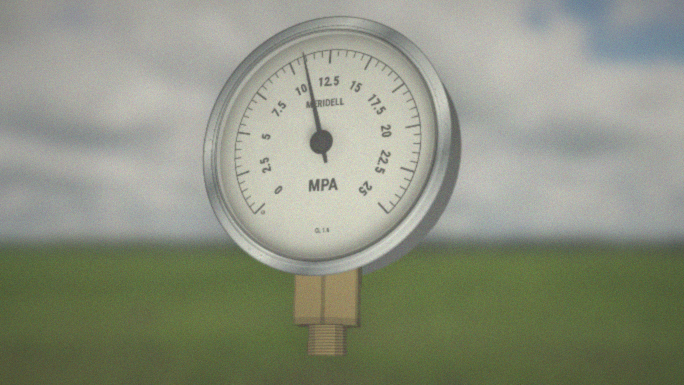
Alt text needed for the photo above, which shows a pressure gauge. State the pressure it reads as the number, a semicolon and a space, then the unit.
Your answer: 11; MPa
